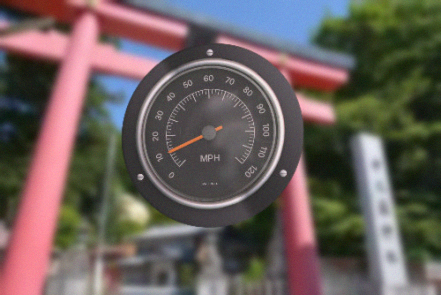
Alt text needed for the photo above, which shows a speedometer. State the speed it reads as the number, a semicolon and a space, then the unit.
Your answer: 10; mph
